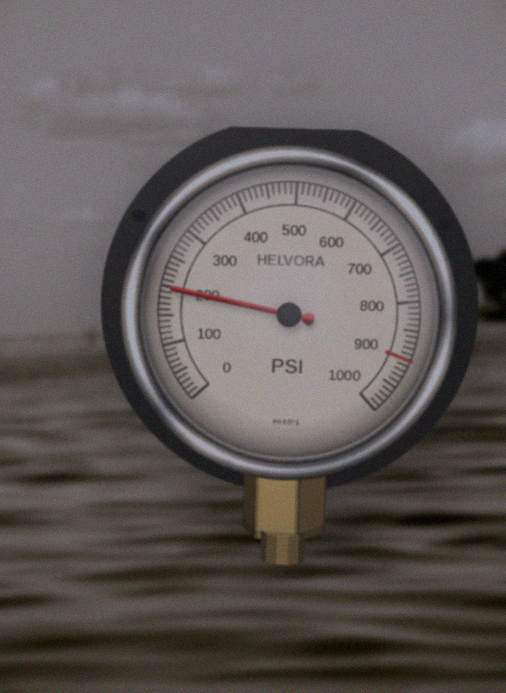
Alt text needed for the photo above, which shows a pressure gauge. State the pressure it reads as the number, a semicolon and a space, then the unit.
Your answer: 200; psi
